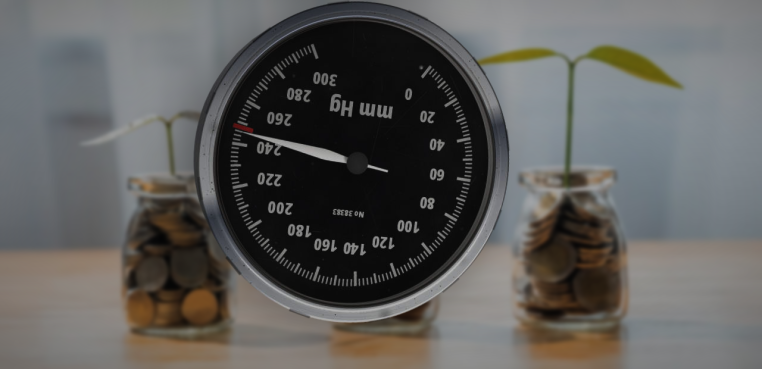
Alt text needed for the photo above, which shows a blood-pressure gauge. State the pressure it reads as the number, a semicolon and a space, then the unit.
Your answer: 246; mmHg
